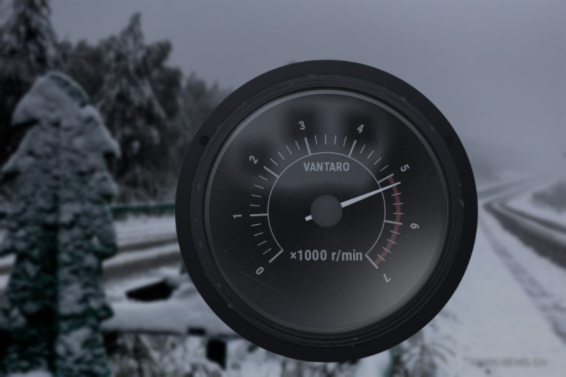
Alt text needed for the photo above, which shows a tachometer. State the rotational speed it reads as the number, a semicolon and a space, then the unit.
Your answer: 5200; rpm
